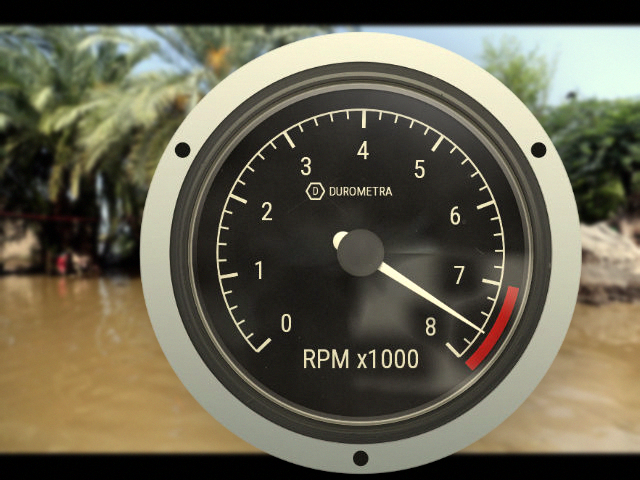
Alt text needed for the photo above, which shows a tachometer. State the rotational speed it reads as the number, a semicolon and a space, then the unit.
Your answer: 7600; rpm
